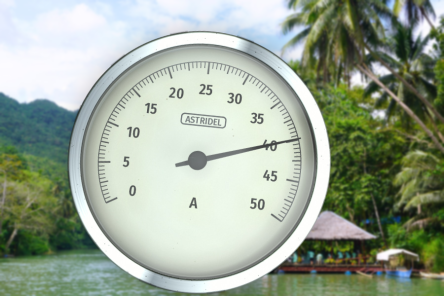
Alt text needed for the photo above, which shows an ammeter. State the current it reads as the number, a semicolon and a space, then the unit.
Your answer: 40; A
